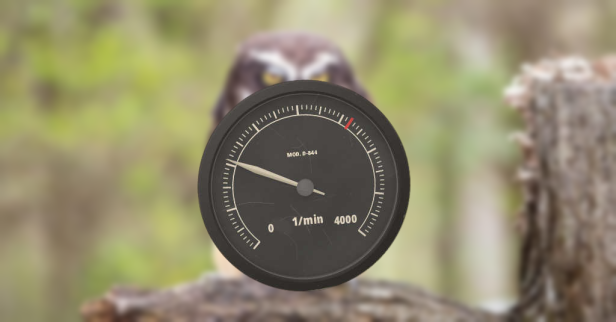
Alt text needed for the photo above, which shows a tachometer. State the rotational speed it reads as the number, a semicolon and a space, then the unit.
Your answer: 1050; rpm
